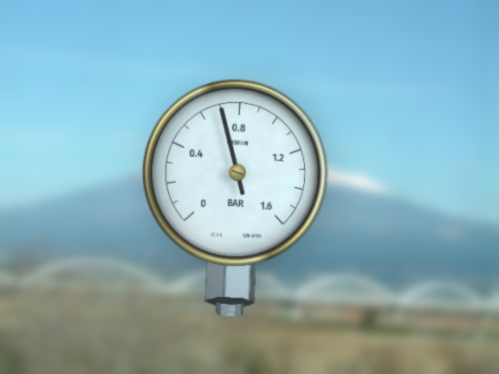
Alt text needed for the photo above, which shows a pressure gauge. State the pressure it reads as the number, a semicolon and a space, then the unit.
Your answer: 0.7; bar
